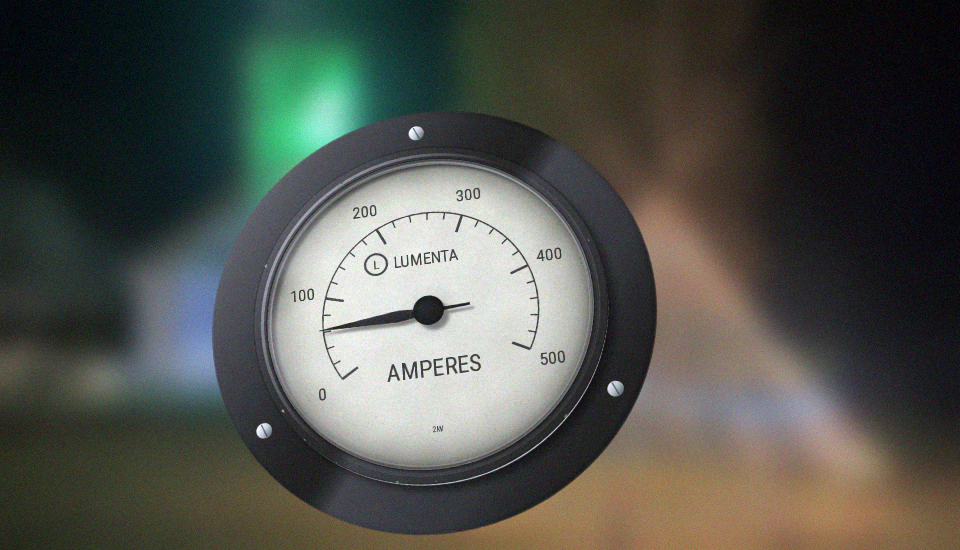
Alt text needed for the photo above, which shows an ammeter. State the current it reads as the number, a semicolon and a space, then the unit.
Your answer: 60; A
